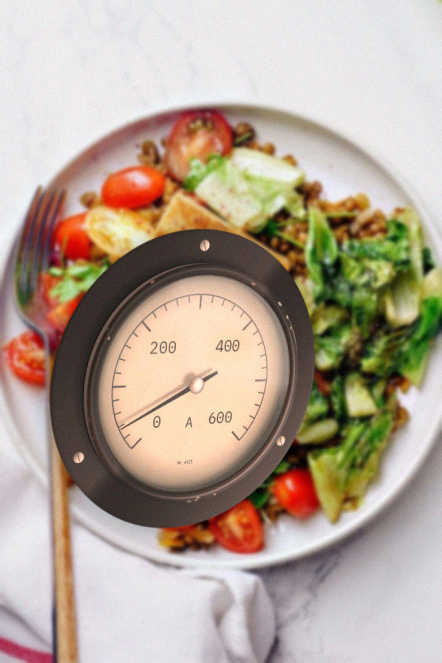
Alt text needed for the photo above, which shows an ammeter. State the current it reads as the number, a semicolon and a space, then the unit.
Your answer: 40; A
